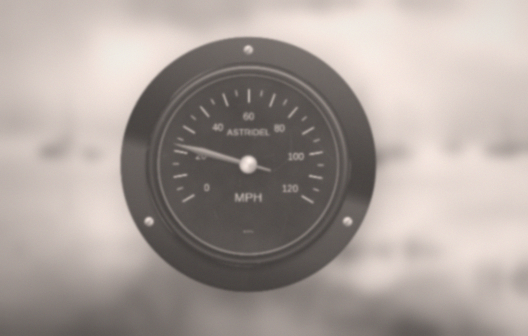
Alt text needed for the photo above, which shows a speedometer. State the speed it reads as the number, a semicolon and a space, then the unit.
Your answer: 22.5; mph
